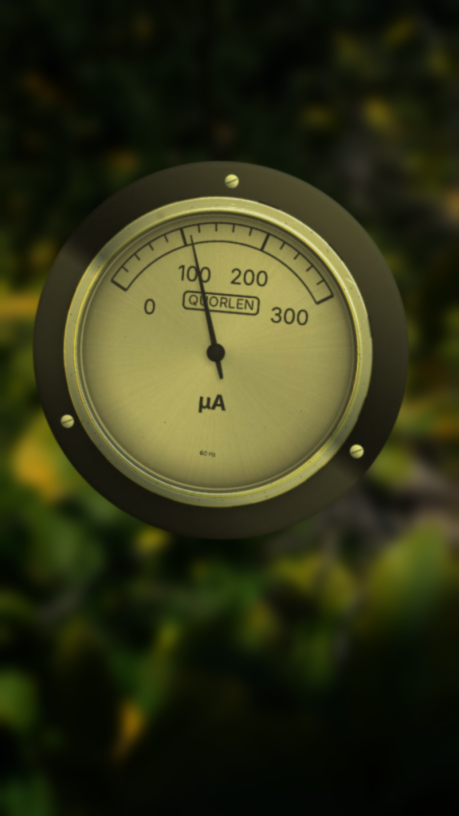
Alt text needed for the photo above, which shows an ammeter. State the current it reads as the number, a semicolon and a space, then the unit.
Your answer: 110; µA
